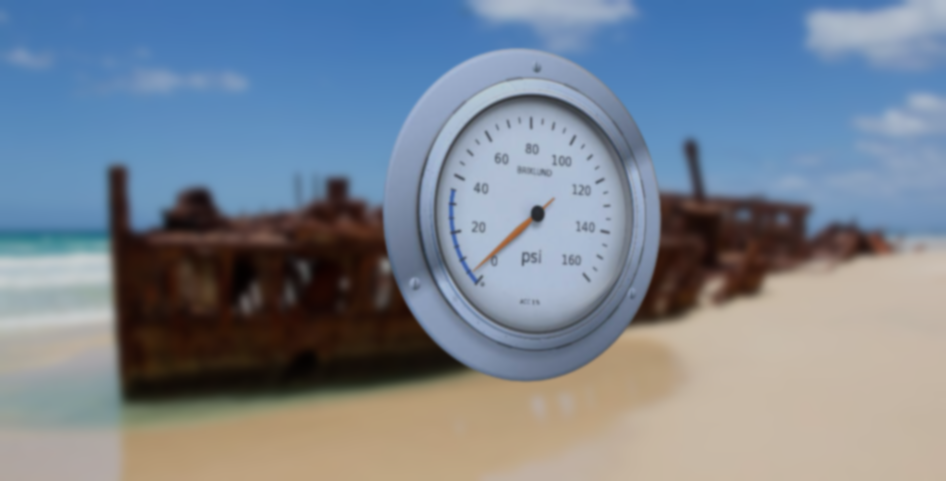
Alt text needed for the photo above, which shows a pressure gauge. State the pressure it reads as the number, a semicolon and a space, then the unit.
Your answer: 5; psi
